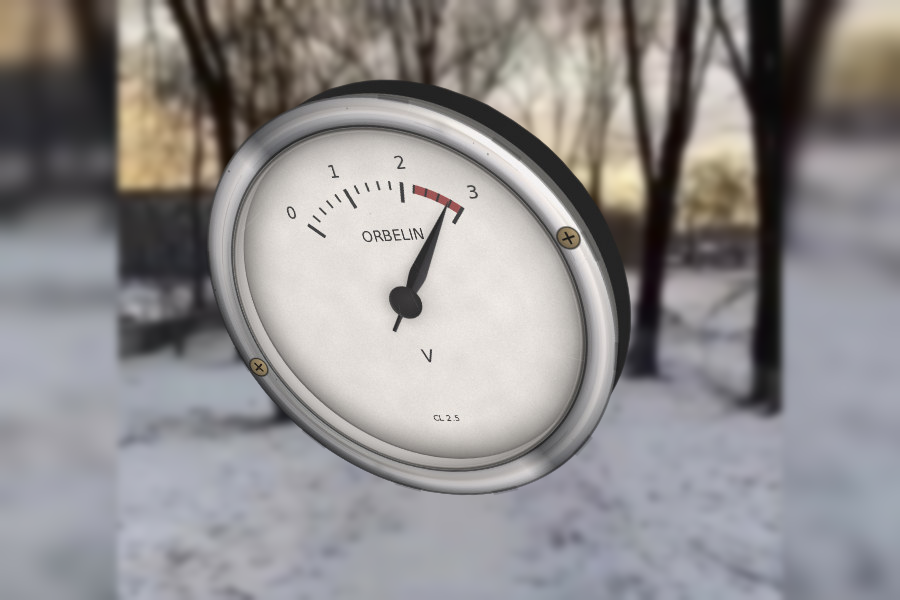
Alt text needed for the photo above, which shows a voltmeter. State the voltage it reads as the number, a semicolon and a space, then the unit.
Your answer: 2.8; V
